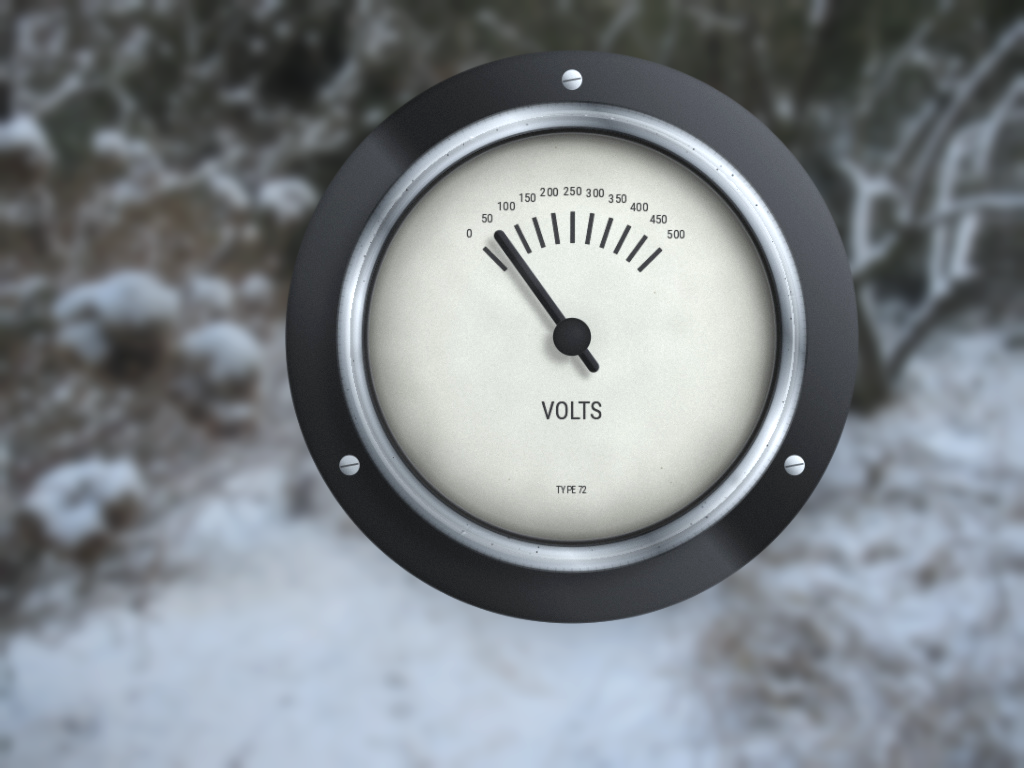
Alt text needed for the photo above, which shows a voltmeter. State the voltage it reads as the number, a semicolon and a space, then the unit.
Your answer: 50; V
